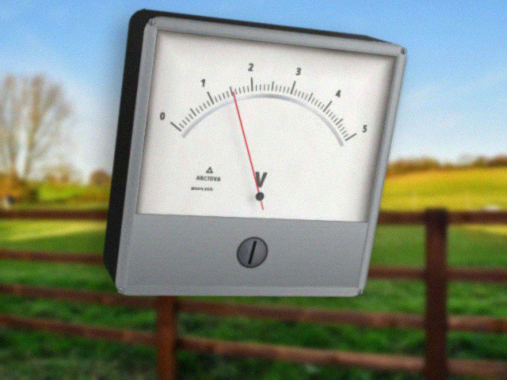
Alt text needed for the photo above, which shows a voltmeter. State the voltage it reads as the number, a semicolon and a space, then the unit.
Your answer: 1.5; V
